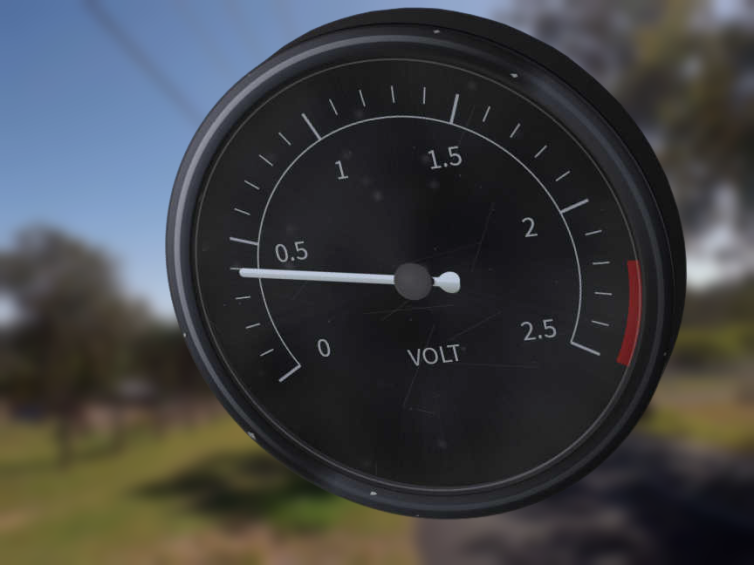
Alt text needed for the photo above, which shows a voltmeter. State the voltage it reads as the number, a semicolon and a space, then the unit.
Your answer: 0.4; V
